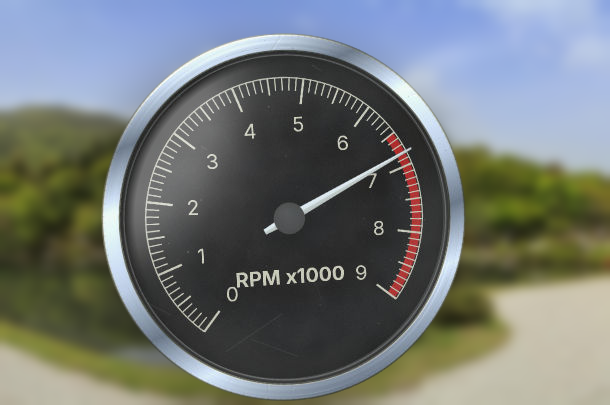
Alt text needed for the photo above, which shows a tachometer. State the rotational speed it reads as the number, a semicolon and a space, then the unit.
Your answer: 6800; rpm
